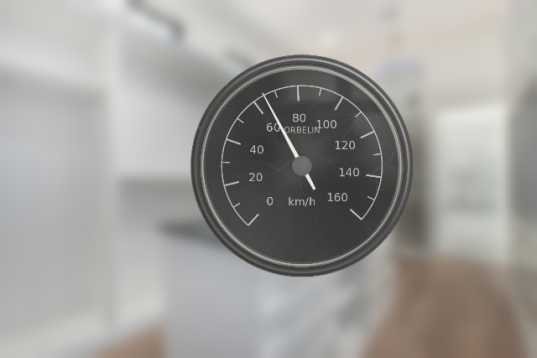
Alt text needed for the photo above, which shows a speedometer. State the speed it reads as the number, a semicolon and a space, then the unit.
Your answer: 65; km/h
